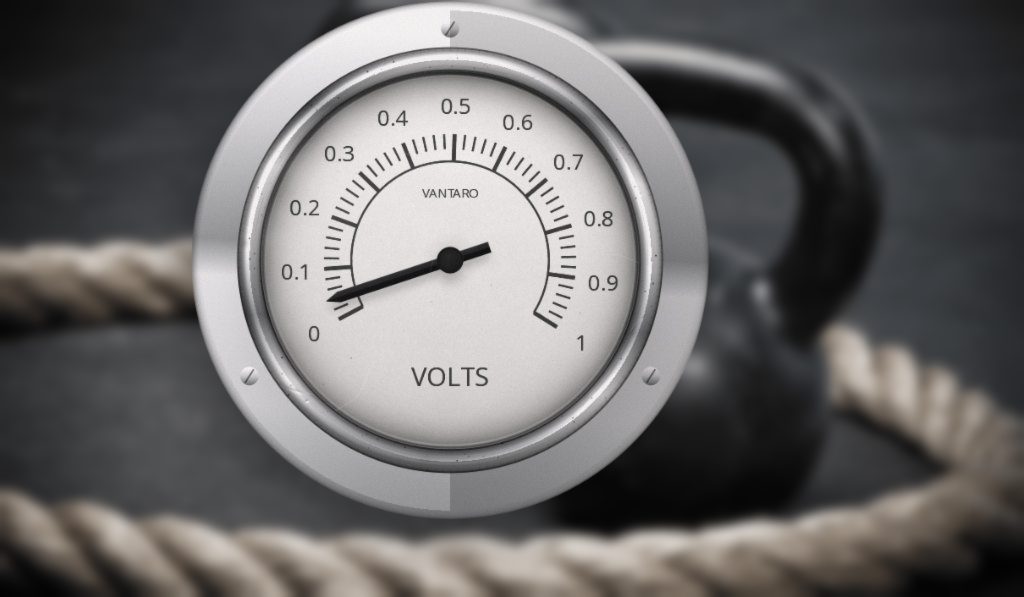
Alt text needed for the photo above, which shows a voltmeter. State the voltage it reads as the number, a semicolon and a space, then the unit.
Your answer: 0.04; V
